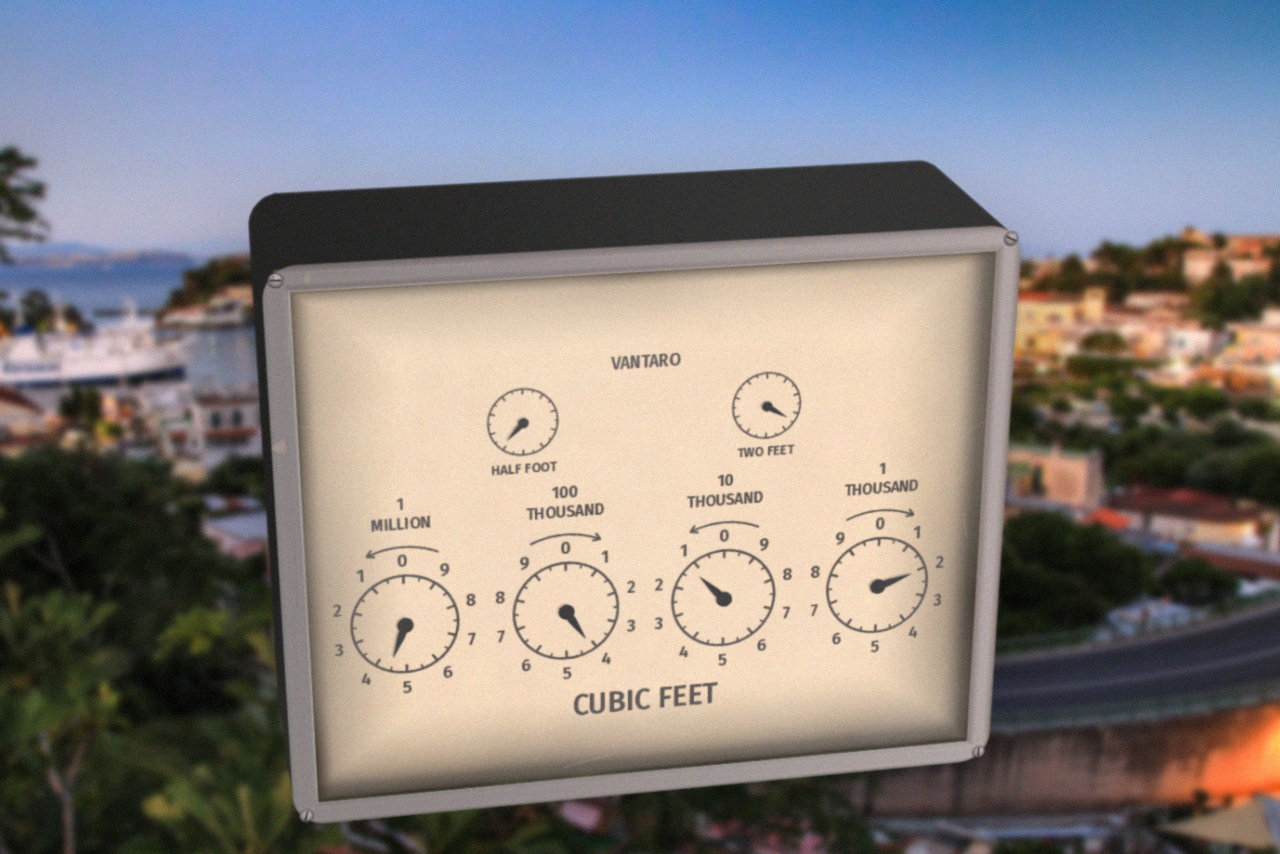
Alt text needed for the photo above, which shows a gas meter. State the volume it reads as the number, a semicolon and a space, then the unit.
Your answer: 441200; ft³
